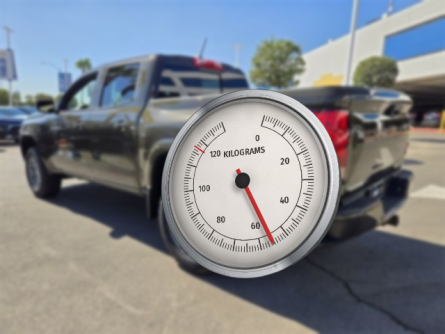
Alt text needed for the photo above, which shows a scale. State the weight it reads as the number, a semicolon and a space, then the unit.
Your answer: 55; kg
